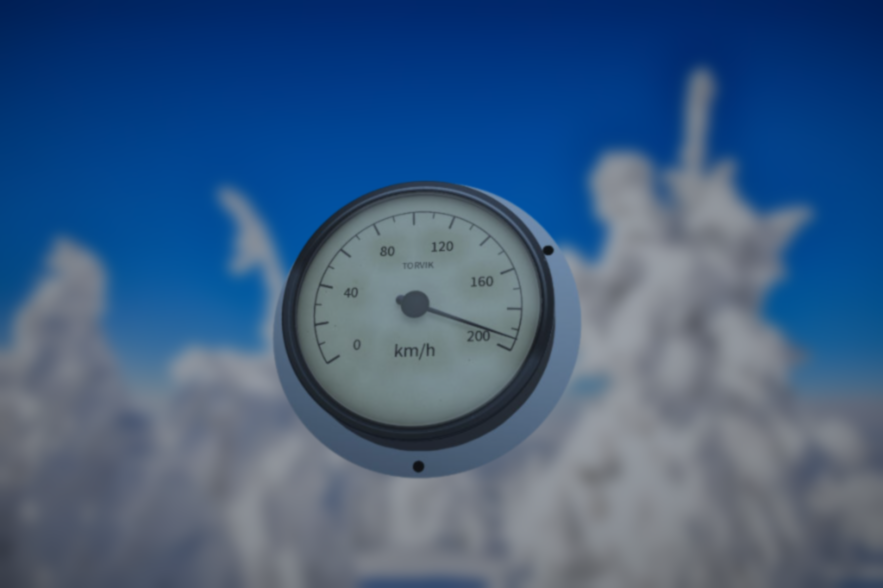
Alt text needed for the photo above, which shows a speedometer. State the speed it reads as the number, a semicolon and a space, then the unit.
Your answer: 195; km/h
